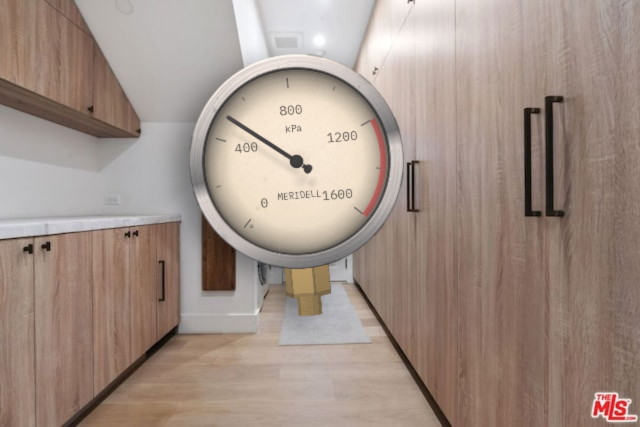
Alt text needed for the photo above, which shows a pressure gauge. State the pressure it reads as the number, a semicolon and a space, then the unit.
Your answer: 500; kPa
